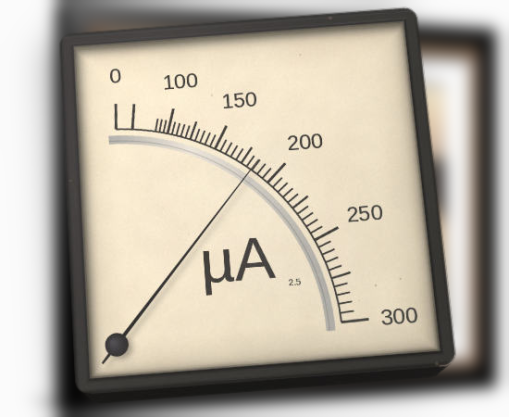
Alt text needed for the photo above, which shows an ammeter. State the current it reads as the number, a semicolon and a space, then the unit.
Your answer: 185; µA
